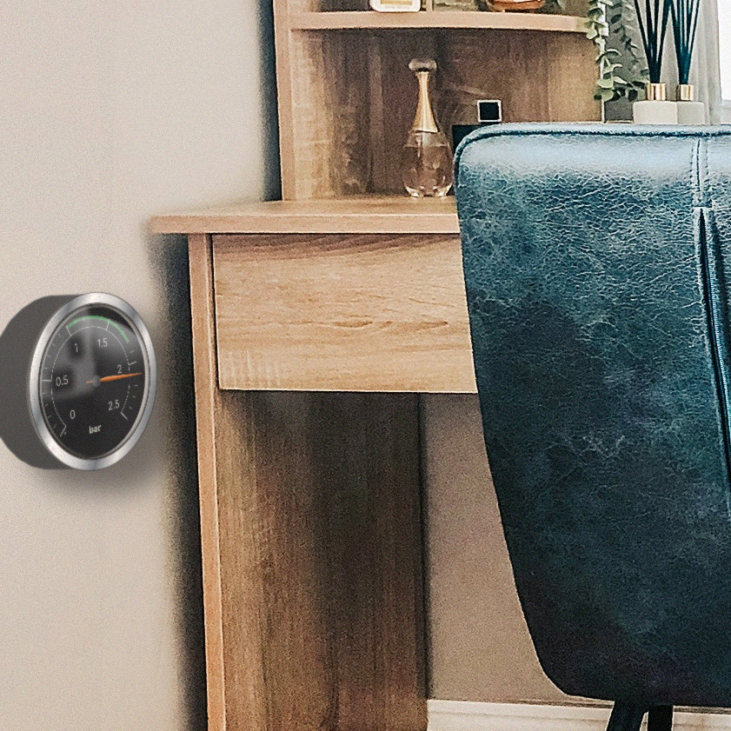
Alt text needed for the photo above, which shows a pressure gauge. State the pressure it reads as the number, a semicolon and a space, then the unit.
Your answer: 2.1; bar
